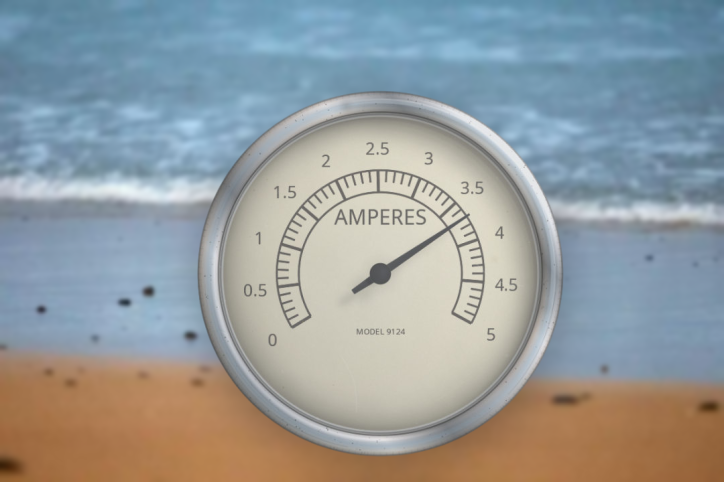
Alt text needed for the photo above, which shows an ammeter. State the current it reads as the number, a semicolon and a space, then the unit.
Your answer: 3.7; A
